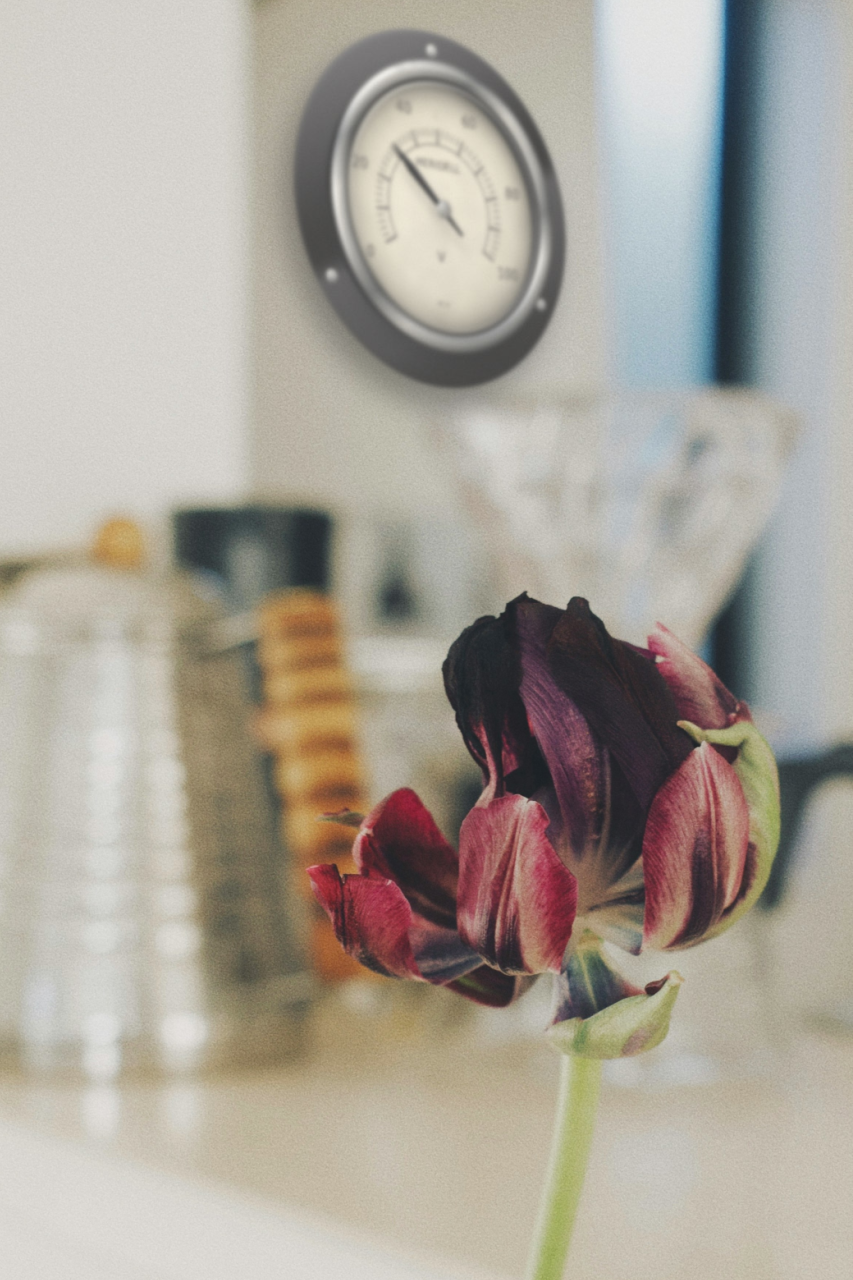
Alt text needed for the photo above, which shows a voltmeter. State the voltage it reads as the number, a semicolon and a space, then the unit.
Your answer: 30; V
